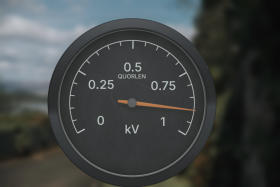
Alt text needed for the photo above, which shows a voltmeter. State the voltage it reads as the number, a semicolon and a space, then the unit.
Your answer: 0.9; kV
